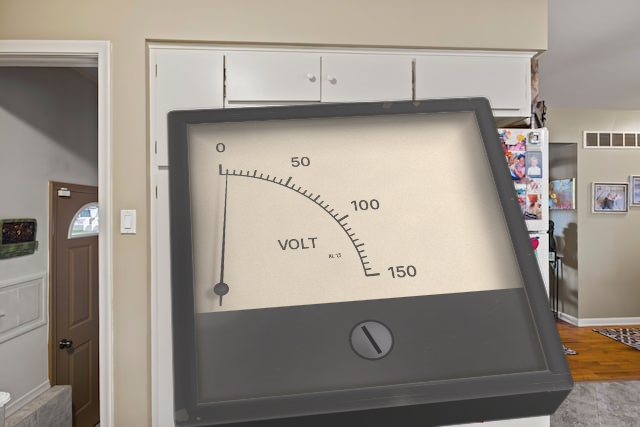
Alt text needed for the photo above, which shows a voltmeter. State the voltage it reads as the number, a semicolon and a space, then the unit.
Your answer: 5; V
